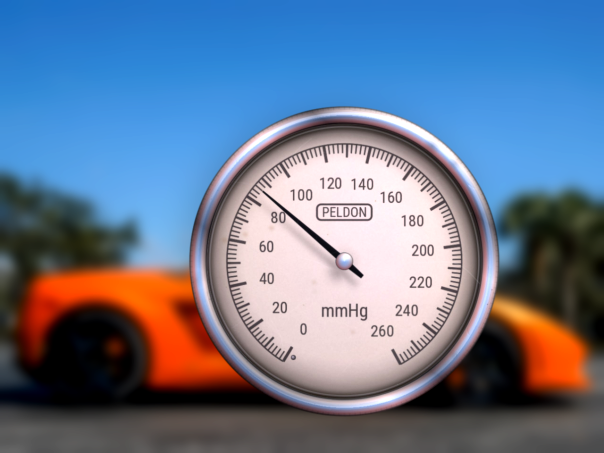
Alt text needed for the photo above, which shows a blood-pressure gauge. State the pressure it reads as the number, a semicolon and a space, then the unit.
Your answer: 86; mmHg
